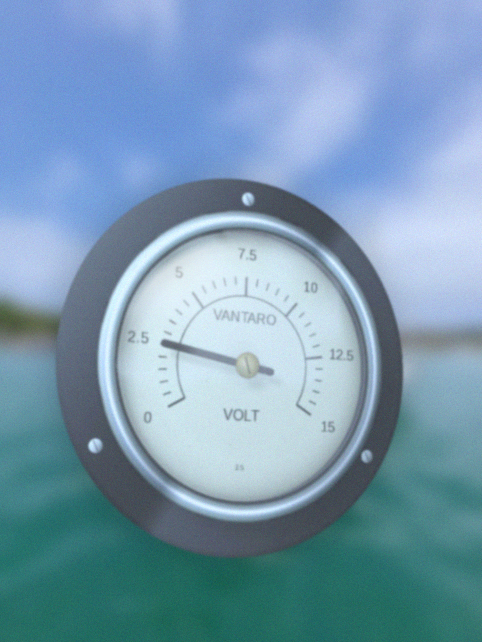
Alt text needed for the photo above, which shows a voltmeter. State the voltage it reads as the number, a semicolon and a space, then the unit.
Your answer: 2.5; V
